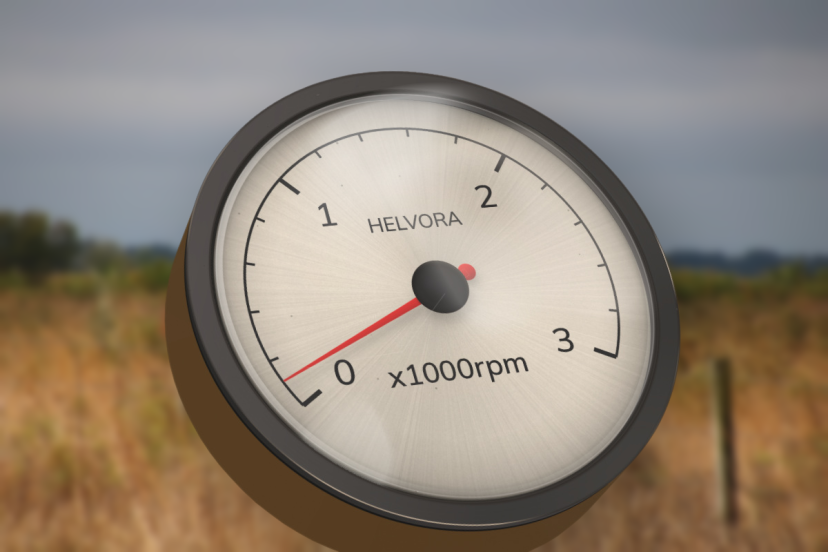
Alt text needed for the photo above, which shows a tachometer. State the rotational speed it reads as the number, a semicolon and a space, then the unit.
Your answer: 100; rpm
